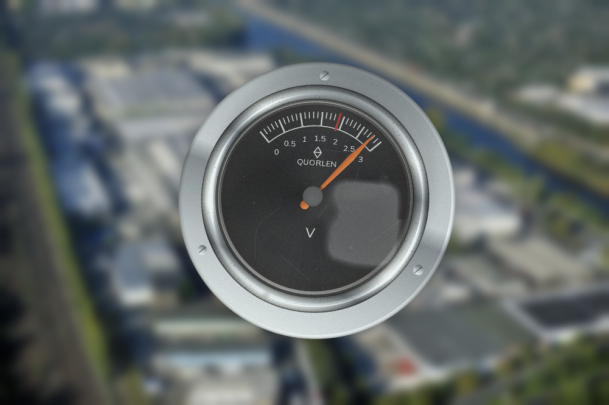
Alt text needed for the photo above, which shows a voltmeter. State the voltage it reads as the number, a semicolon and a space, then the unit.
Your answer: 2.8; V
